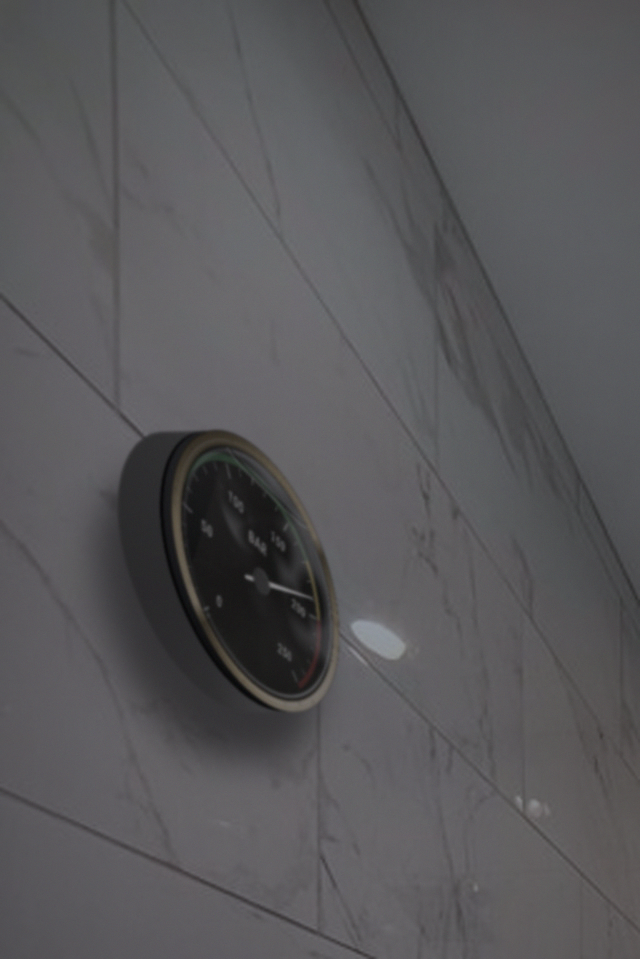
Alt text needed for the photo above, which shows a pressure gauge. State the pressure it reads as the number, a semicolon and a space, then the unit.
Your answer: 190; bar
